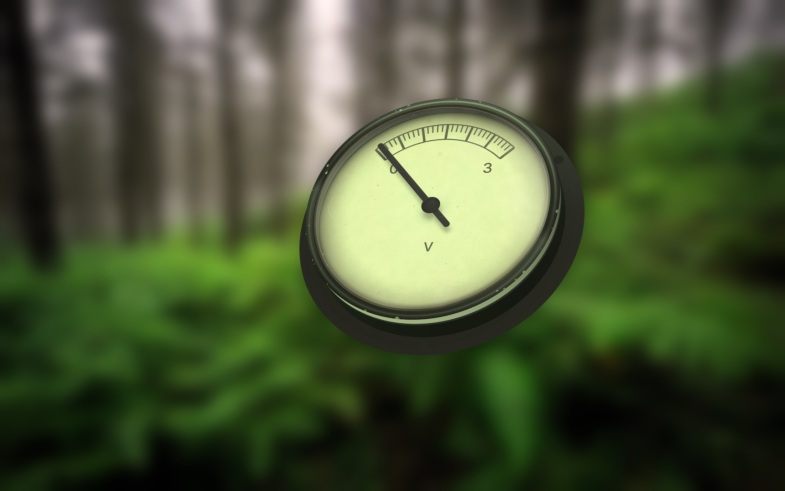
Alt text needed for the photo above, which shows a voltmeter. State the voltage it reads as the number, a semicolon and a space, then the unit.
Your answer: 0.1; V
